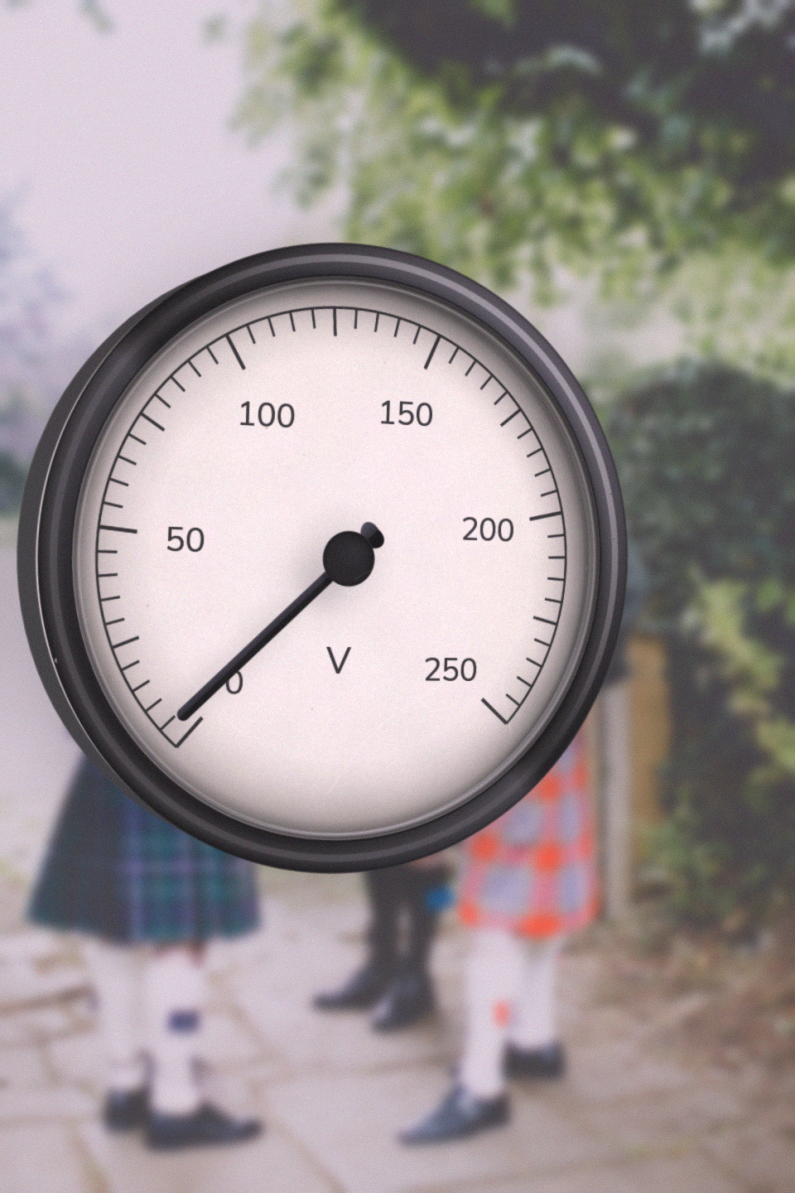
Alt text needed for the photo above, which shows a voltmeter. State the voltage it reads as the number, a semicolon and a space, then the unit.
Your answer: 5; V
